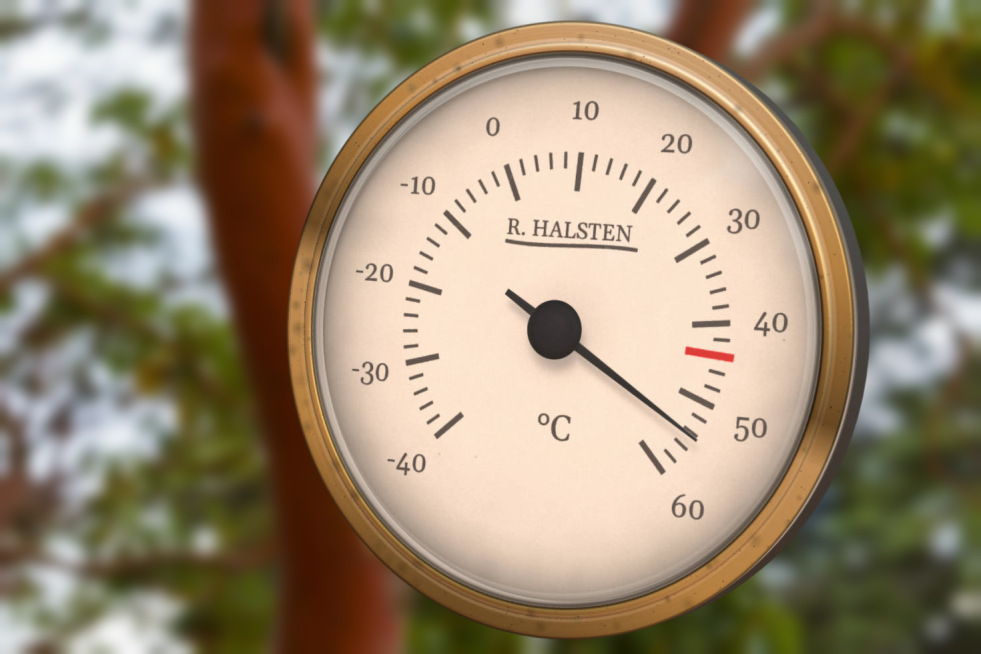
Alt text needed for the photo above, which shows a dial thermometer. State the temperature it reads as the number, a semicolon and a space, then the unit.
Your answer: 54; °C
